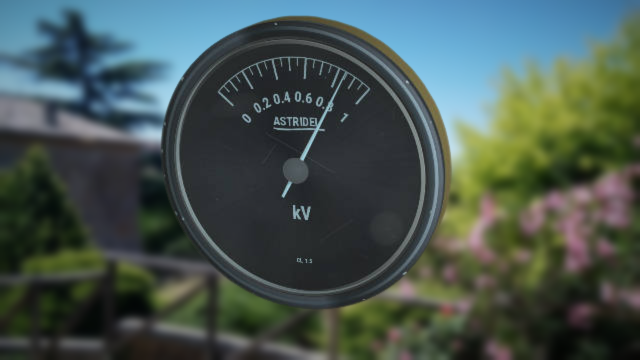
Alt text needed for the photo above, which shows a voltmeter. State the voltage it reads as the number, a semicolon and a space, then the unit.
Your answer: 0.85; kV
